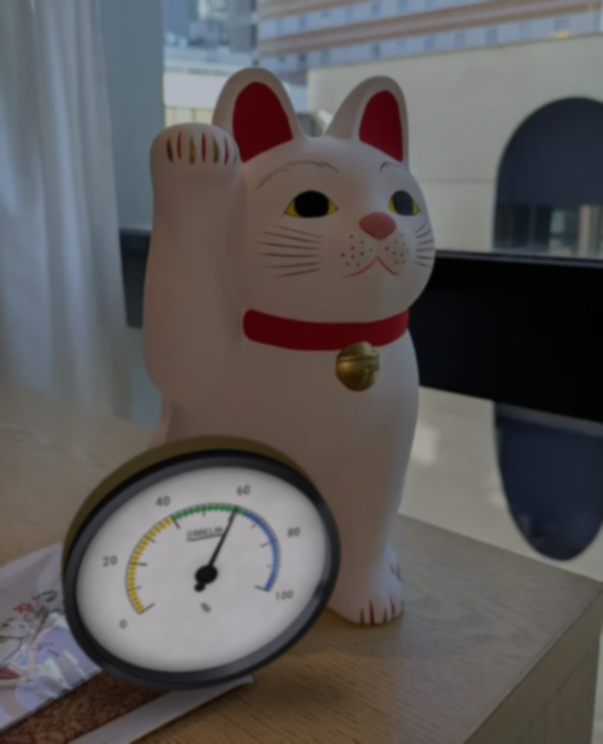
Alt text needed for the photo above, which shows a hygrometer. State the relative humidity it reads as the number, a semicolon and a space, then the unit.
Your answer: 60; %
